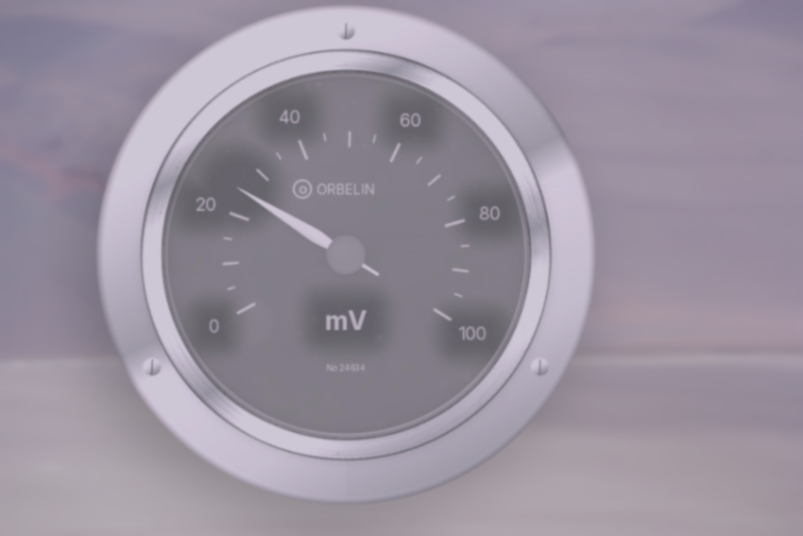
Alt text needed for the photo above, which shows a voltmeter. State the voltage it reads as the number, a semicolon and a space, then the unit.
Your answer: 25; mV
